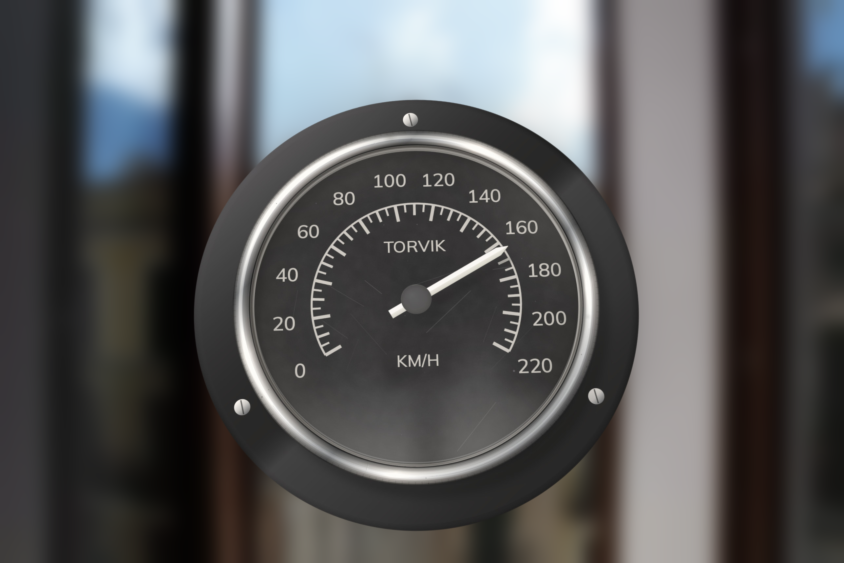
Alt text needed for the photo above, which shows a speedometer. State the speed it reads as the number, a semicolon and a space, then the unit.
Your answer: 165; km/h
